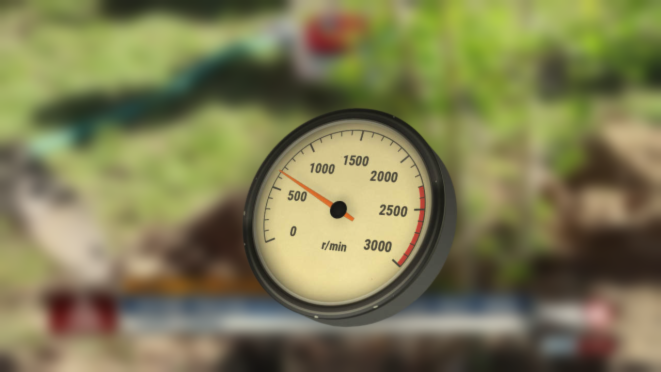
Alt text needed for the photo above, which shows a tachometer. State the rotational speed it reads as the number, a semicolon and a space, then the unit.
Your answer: 650; rpm
